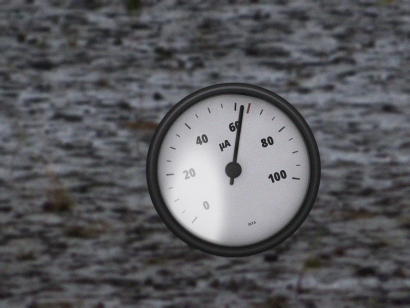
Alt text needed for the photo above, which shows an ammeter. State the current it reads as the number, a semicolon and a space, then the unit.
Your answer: 62.5; µA
